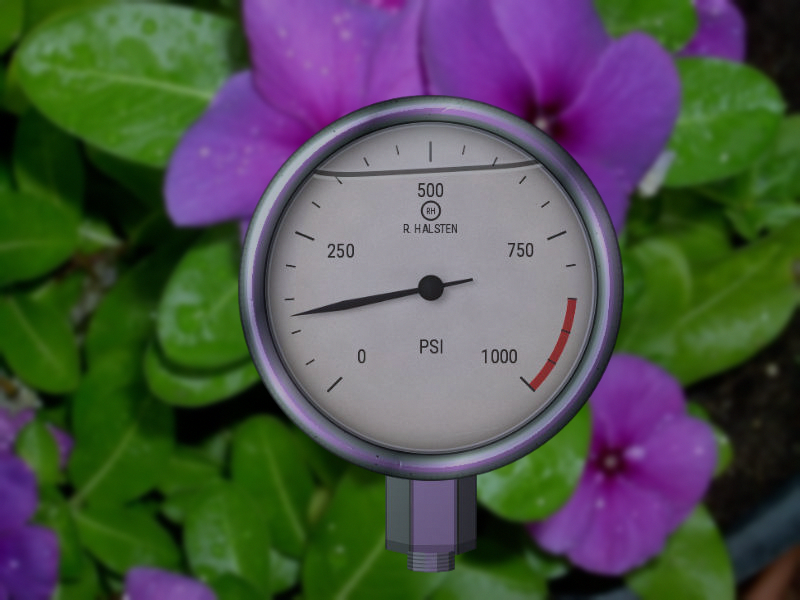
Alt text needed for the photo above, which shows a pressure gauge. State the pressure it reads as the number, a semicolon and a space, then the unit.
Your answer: 125; psi
